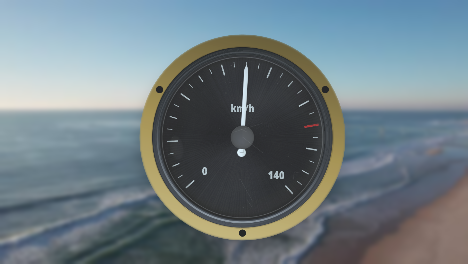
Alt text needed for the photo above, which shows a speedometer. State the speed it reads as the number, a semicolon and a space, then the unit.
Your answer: 70; km/h
